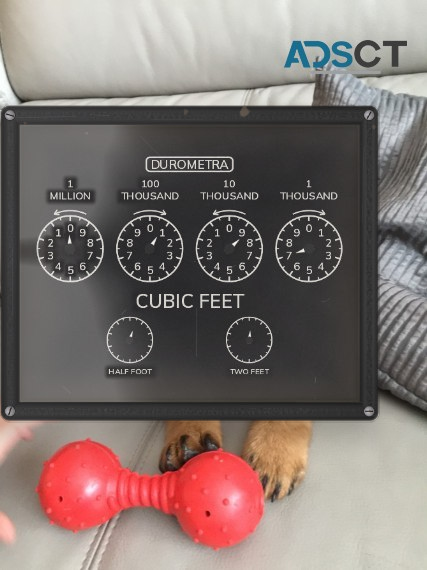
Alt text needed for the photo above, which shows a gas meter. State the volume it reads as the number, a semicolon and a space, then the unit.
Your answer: 8700; ft³
